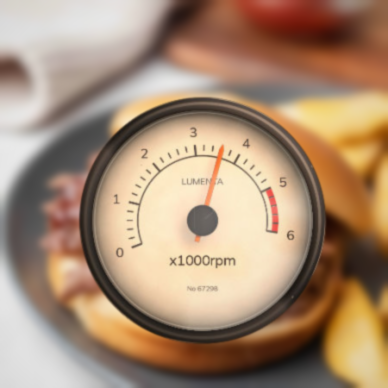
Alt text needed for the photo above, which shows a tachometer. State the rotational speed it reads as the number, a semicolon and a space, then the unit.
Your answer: 3600; rpm
